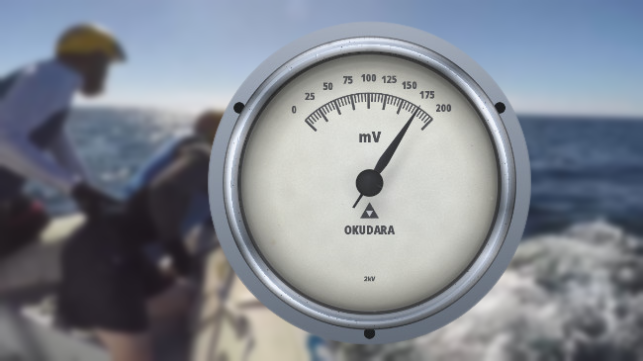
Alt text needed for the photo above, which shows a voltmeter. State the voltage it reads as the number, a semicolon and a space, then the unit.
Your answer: 175; mV
